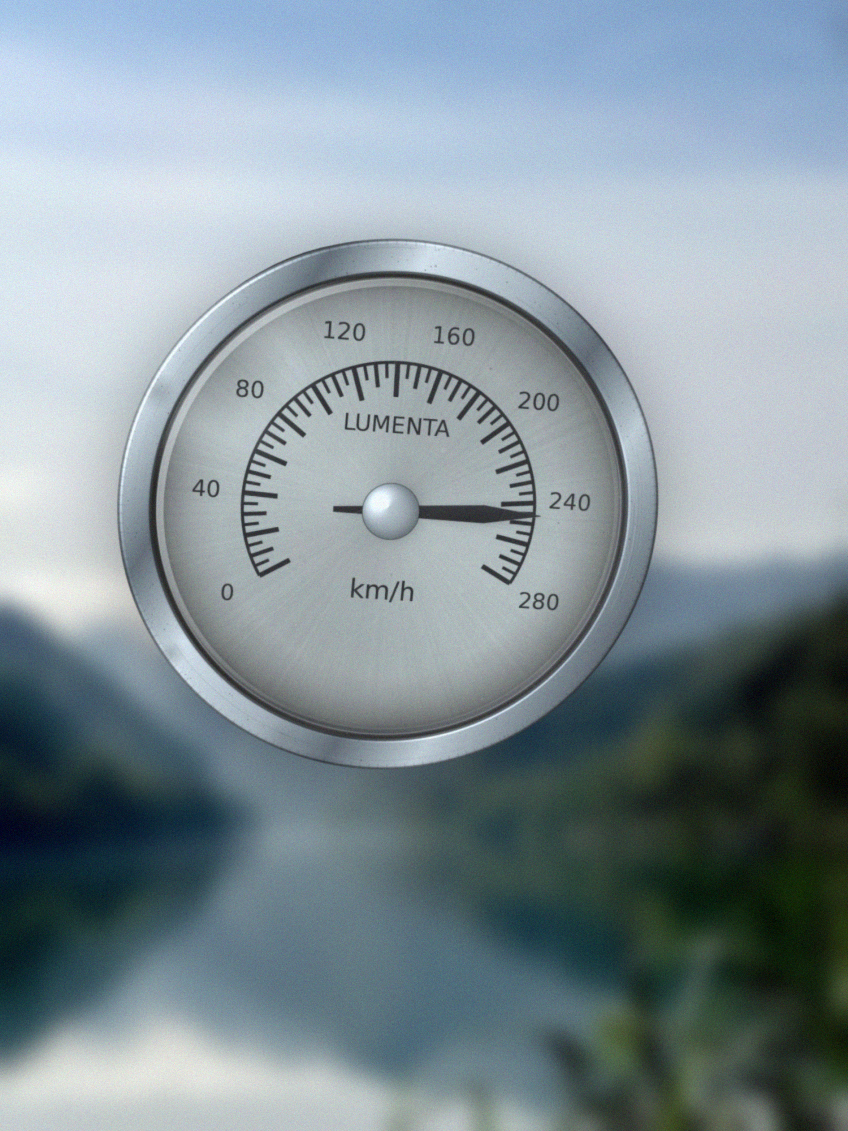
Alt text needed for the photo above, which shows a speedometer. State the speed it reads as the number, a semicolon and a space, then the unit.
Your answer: 245; km/h
